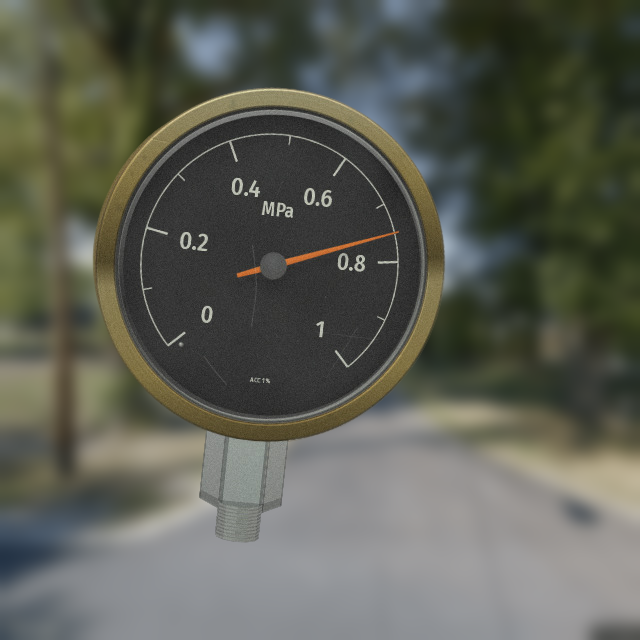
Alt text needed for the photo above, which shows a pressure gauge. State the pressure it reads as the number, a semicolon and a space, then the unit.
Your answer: 0.75; MPa
